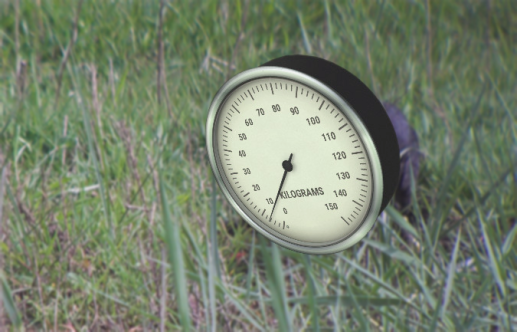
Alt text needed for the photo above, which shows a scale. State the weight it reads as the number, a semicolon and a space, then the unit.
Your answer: 6; kg
